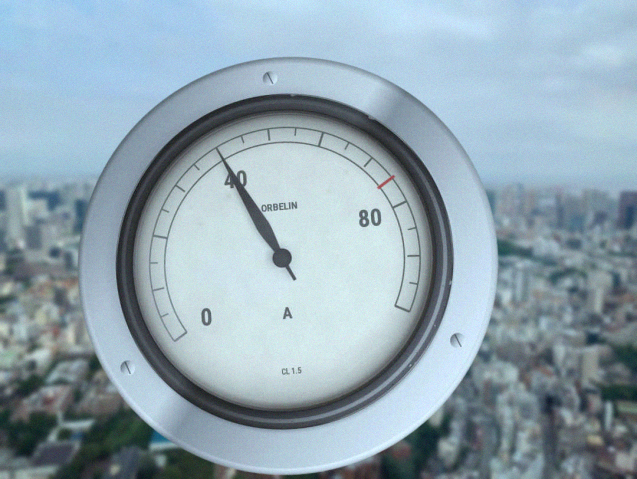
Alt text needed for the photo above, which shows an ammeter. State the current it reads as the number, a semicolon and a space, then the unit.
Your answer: 40; A
